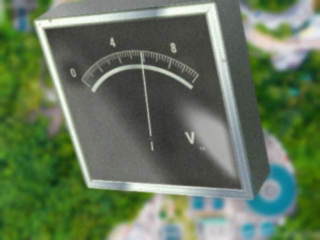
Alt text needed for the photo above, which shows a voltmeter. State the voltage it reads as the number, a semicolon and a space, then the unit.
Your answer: 6; V
